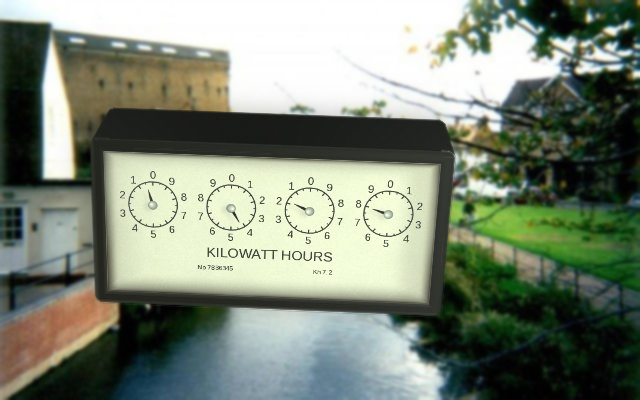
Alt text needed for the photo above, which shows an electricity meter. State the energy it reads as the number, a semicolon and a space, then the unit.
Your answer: 418; kWh
